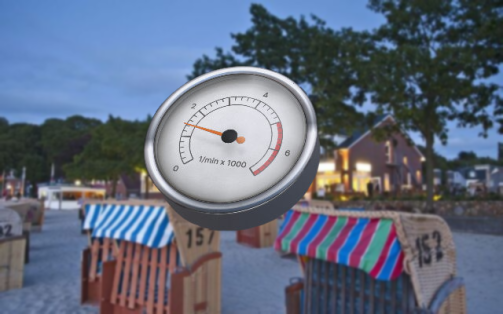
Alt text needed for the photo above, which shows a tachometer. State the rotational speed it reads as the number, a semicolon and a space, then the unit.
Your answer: 1400; rpm
